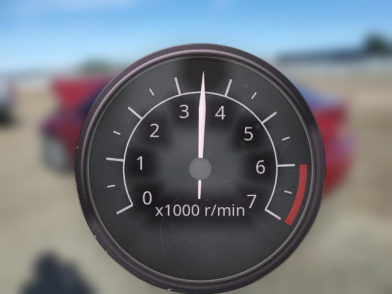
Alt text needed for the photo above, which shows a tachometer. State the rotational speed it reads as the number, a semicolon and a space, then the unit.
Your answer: 3500; rpm
